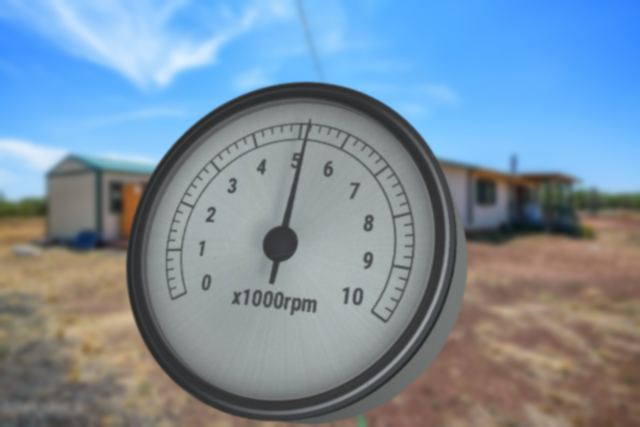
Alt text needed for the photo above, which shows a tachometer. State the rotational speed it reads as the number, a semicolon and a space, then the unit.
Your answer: 5200; rpm
